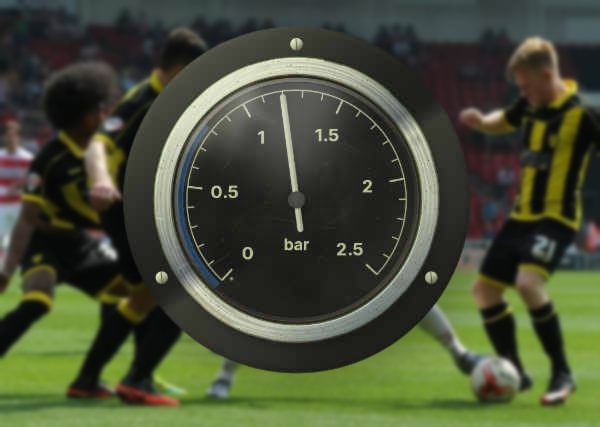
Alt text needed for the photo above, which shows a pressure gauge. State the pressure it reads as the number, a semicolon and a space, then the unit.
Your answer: 1.2; bar
